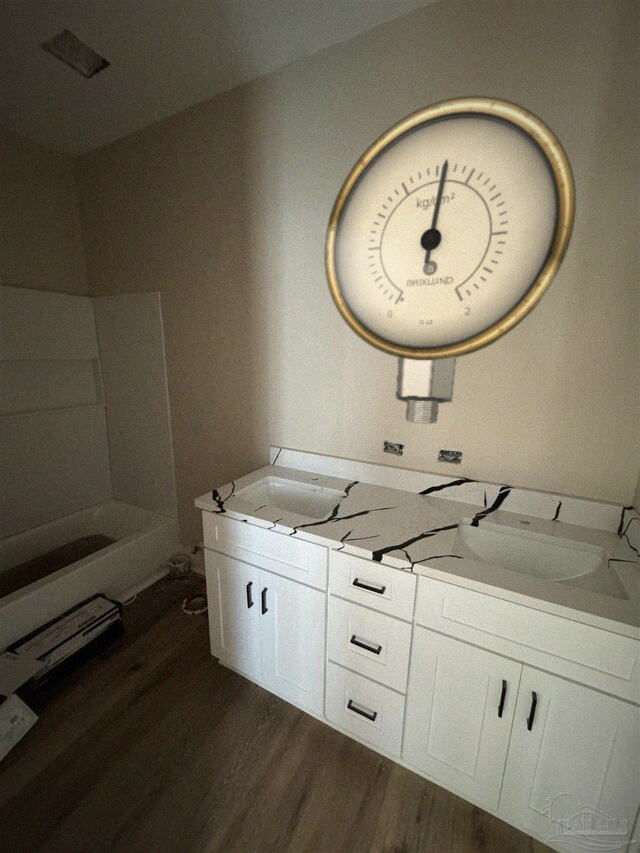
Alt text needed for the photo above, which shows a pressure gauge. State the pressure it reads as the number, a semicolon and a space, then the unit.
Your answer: 1.05; kg/cm²
